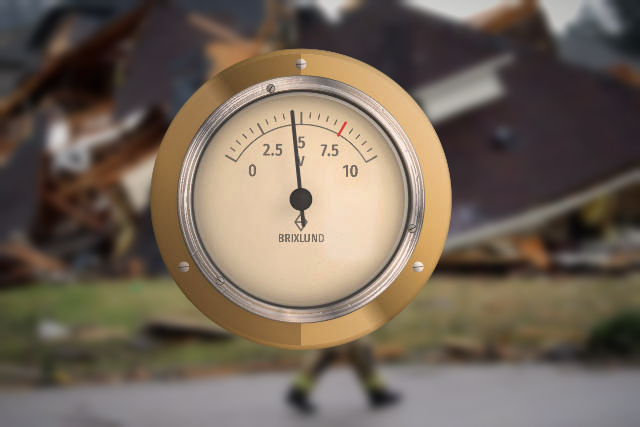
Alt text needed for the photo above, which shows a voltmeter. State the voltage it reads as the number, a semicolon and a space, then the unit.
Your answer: 4.5; V
